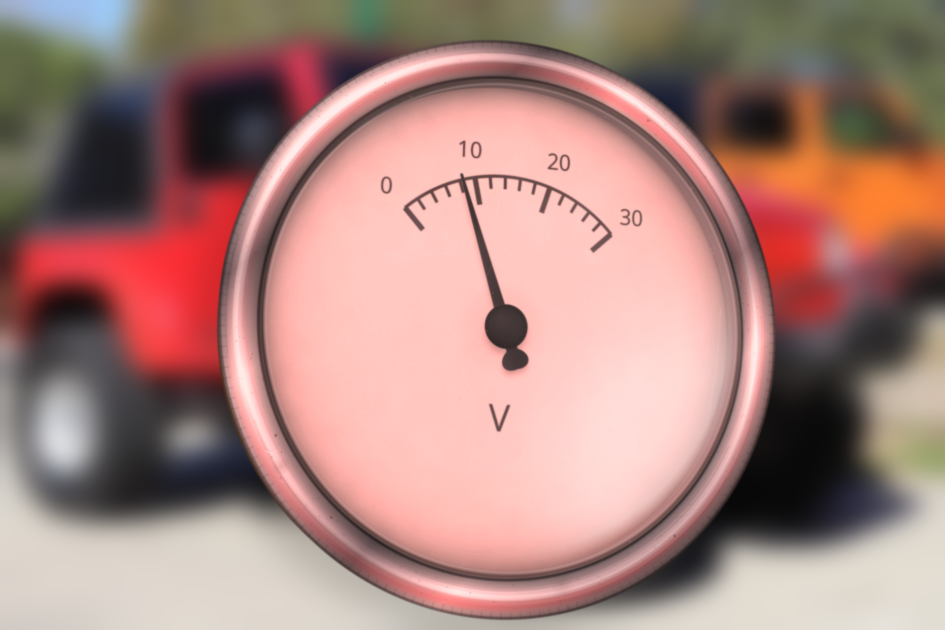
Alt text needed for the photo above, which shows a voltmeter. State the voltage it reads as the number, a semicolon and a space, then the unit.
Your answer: 8; V
